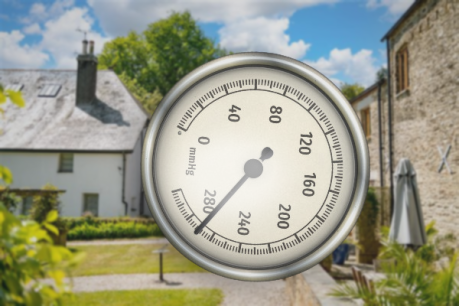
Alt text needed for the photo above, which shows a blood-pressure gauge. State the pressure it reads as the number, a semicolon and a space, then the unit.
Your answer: 270; mmHg
